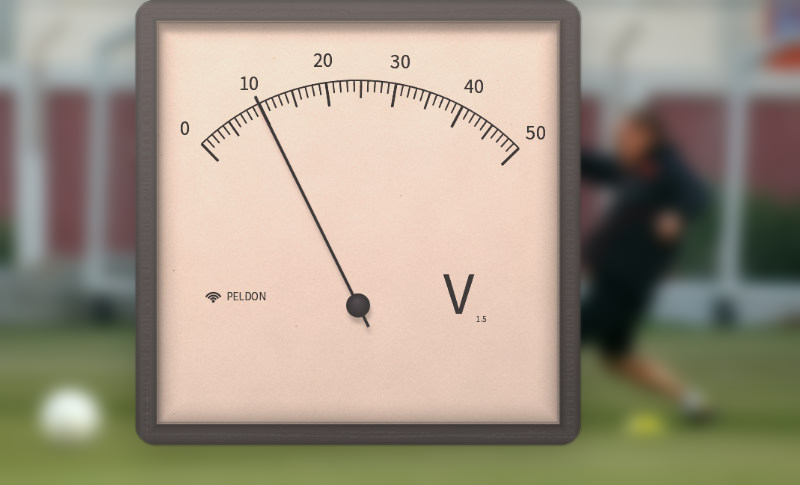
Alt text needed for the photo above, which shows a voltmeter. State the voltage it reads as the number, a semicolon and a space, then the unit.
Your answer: 10; V
